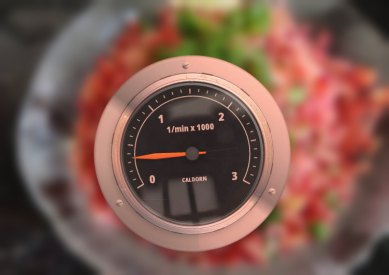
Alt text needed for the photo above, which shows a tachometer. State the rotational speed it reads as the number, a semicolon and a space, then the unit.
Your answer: 350; rpm
